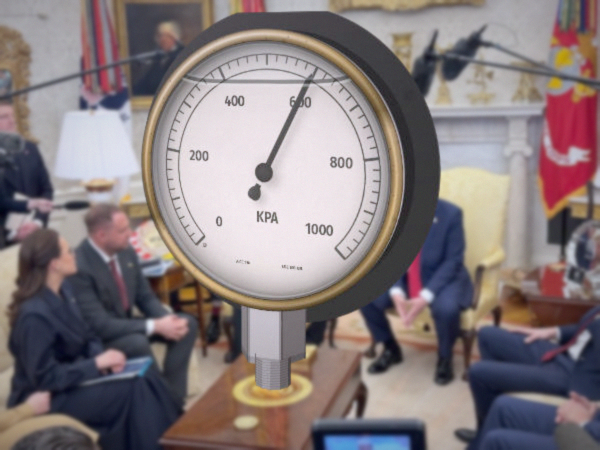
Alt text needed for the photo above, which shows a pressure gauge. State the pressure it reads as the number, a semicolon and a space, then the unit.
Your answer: 600; kPa
